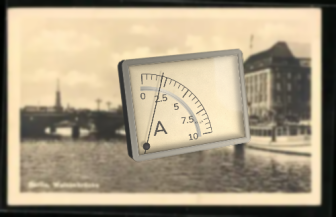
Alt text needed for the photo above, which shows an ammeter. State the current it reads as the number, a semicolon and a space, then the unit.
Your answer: 2; A
